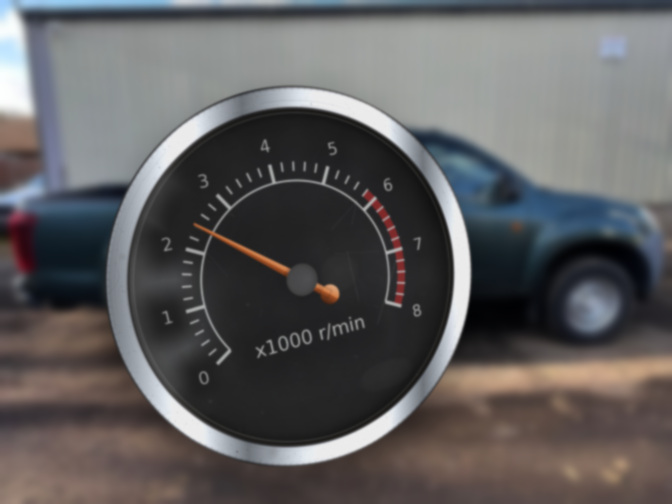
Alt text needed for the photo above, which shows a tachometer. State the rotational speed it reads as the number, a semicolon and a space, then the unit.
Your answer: 2400; rpm
